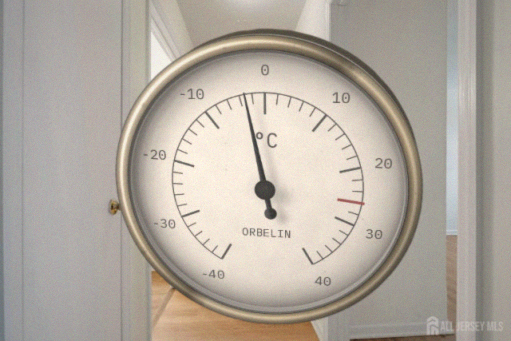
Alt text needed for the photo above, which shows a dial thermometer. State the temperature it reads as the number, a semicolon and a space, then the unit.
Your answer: -3; °C
